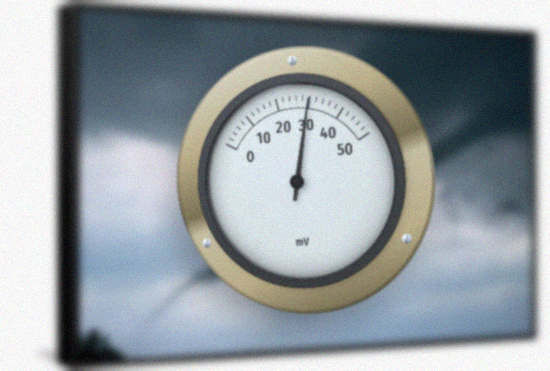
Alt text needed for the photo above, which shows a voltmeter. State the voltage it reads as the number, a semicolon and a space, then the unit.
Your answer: 30; mV
